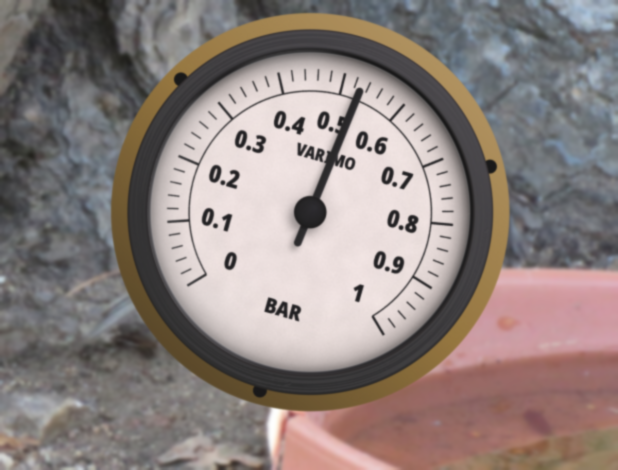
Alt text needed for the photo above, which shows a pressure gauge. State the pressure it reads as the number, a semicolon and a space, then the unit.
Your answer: 0.53; bar
